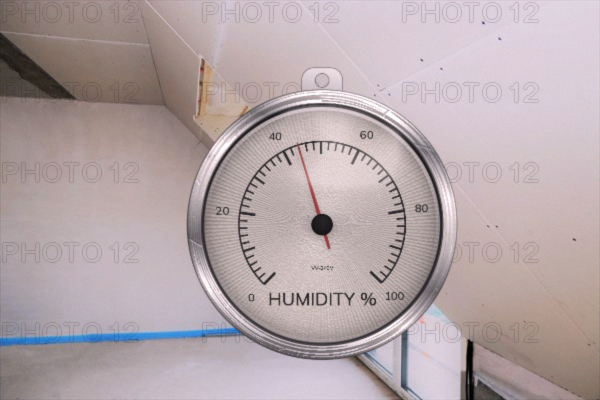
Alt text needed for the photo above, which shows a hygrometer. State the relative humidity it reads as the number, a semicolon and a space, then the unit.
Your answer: 44; %
